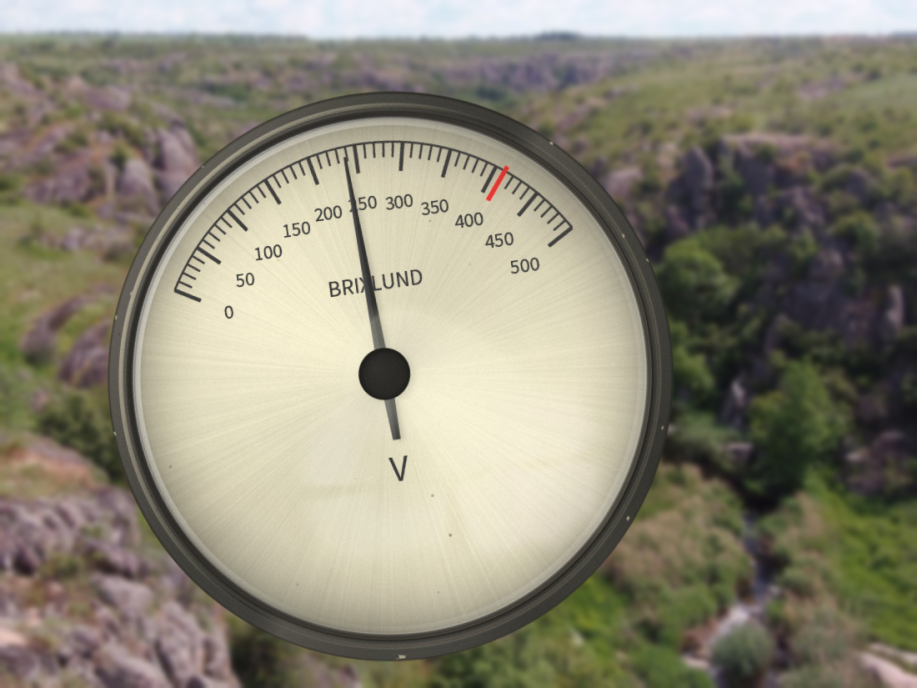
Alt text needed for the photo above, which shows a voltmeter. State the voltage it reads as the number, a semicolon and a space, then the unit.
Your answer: 240; V
